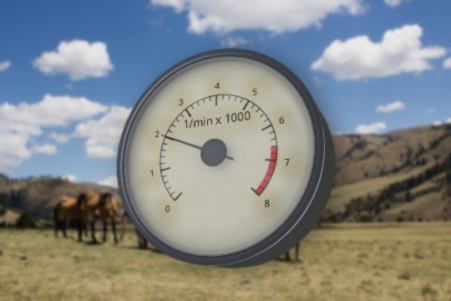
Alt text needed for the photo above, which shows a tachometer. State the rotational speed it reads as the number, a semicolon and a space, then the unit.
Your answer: 2000; rpm
